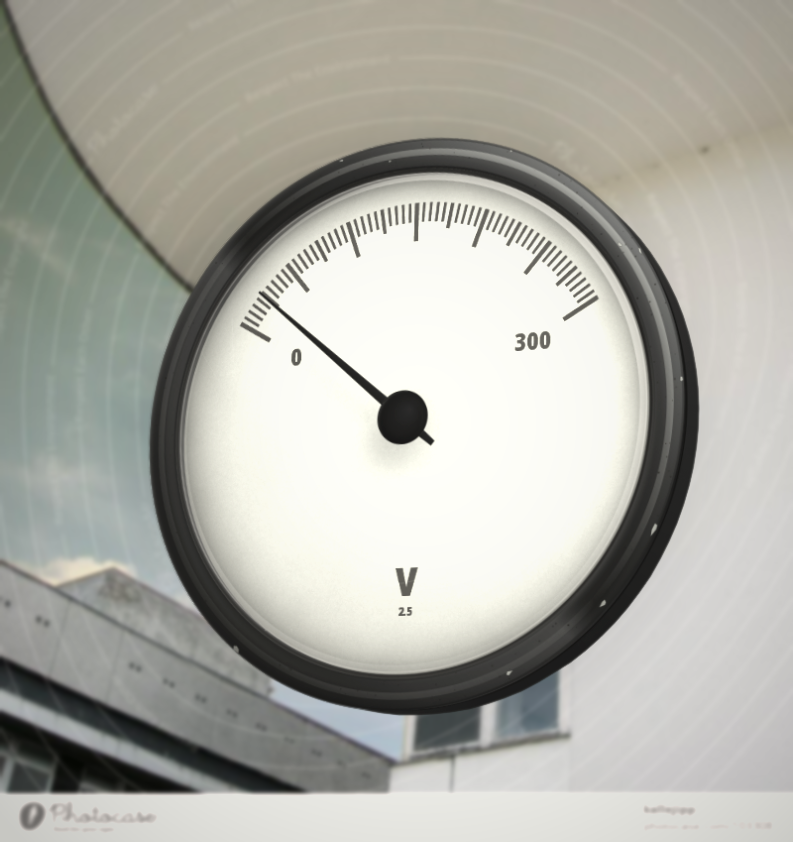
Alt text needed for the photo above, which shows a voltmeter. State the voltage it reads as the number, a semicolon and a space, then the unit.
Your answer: 25; V
